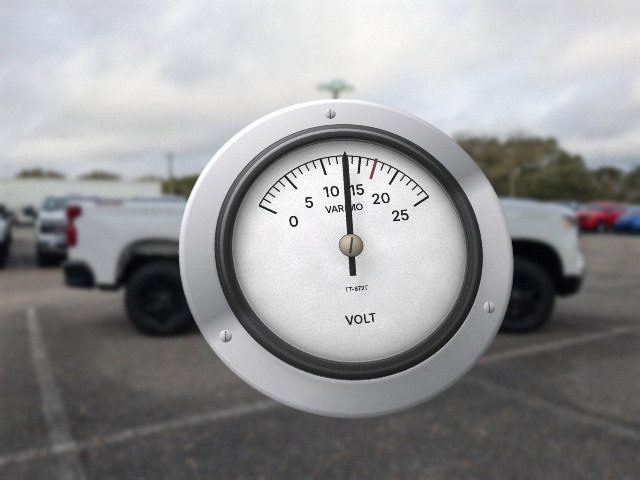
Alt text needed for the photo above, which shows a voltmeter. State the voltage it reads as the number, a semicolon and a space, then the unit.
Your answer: 13; V
